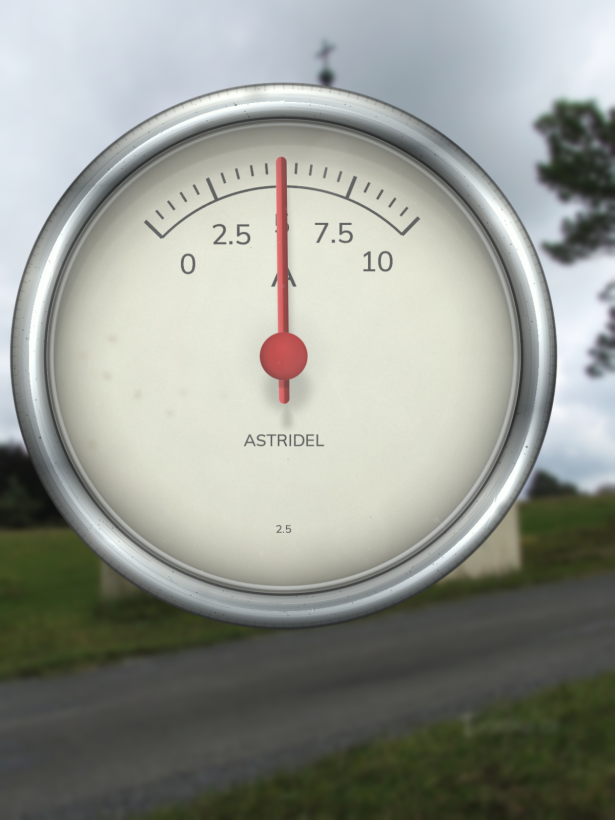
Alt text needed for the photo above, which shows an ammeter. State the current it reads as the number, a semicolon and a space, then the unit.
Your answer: 5; A
